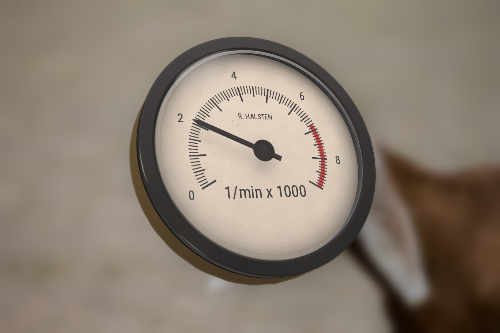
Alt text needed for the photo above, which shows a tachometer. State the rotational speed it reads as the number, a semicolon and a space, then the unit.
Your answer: 2000; rpm
